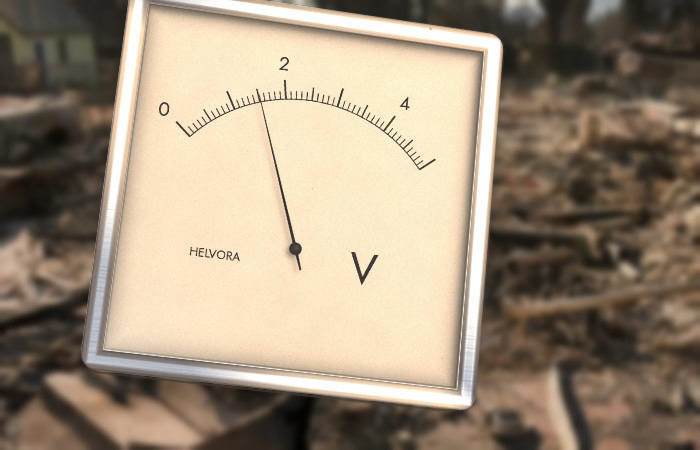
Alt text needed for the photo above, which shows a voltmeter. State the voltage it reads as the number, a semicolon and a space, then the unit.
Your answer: 1.5; V
